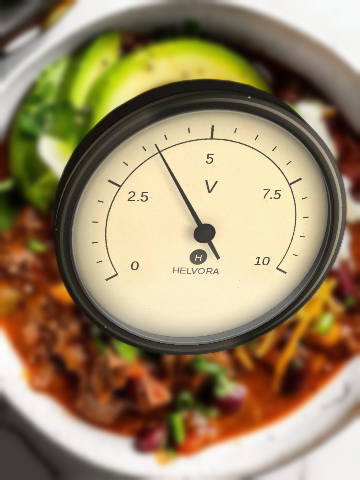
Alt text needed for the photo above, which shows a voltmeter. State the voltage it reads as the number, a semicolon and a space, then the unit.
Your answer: 3.75; V
